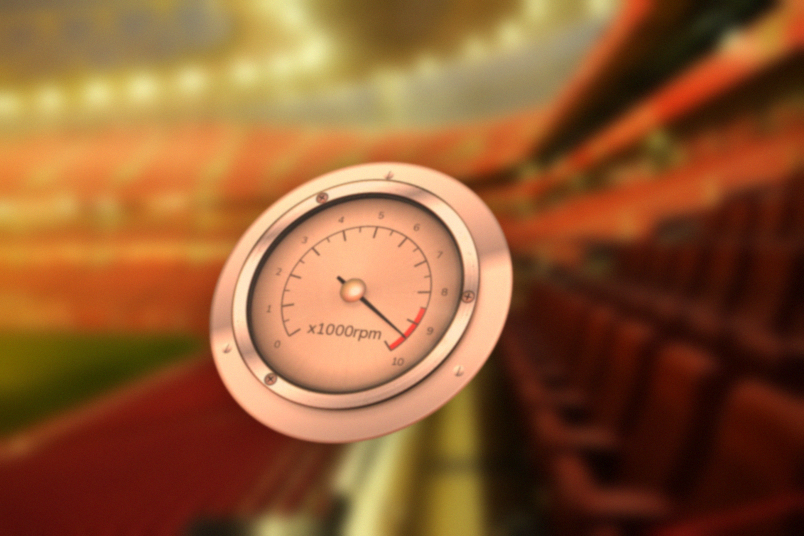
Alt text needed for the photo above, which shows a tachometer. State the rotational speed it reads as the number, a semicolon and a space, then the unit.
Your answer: 9500; rpm
